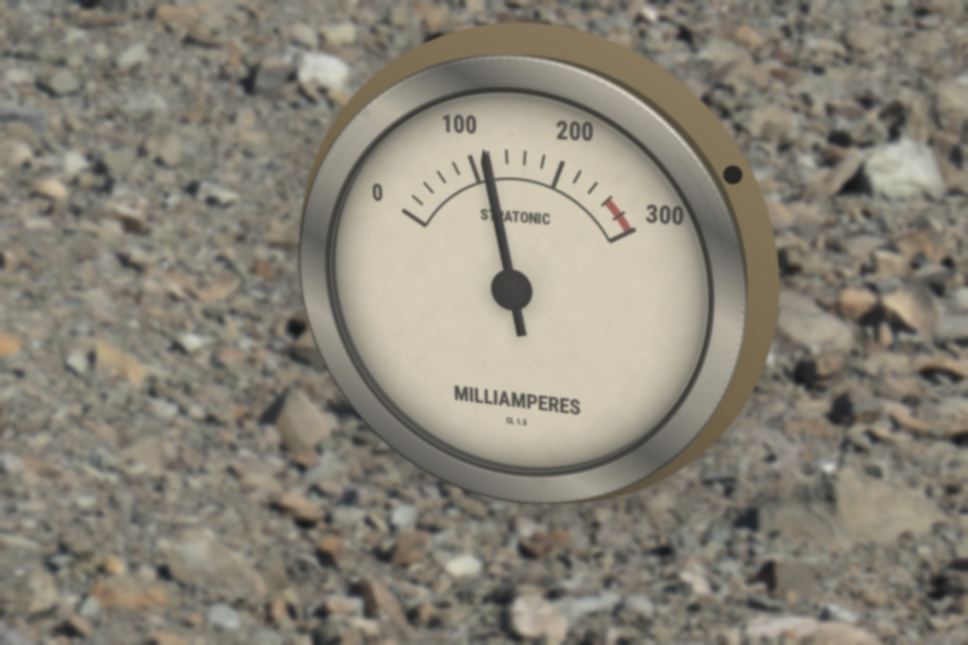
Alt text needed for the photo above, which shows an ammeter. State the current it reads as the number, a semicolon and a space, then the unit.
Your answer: 120; mA
